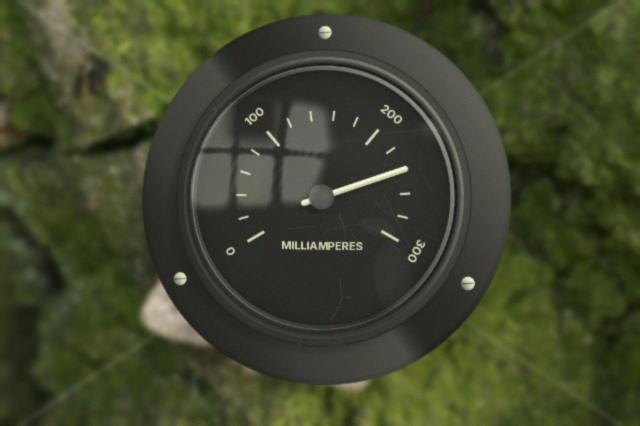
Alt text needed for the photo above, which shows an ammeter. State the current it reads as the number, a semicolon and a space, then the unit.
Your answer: 240; mA
